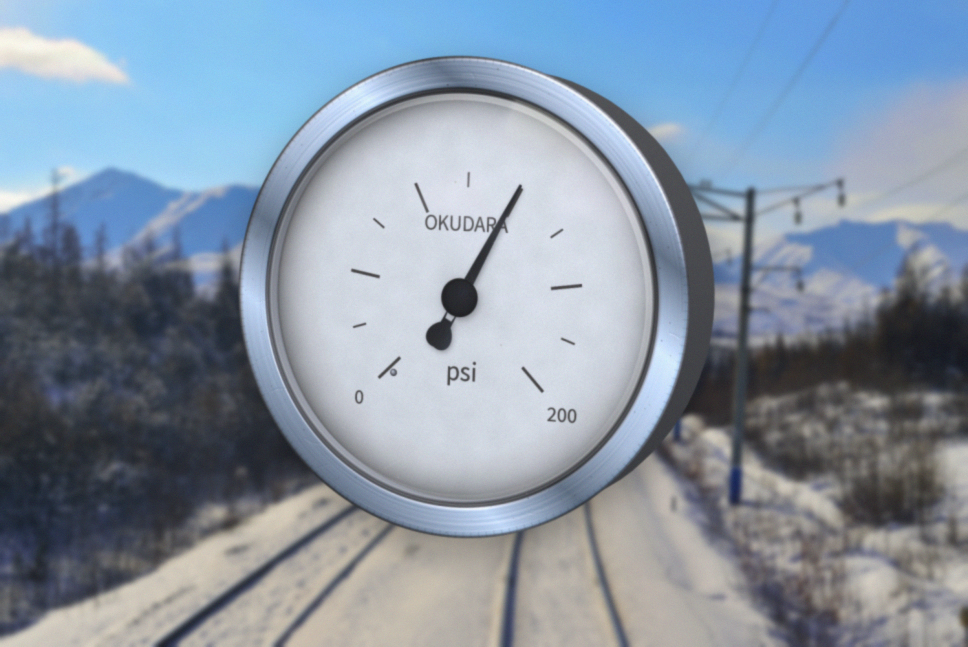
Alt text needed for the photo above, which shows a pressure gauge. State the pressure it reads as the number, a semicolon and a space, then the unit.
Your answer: 120; psi
